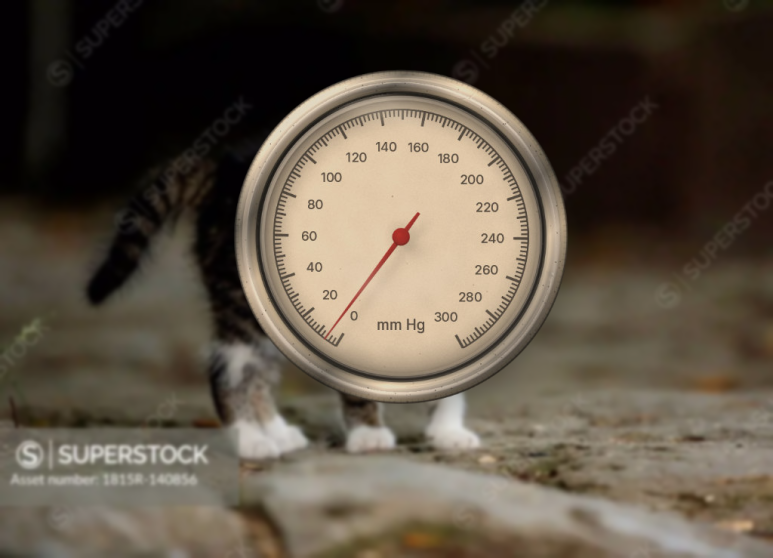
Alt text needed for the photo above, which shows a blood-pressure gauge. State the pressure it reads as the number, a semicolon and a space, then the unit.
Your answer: 6; mmHg
